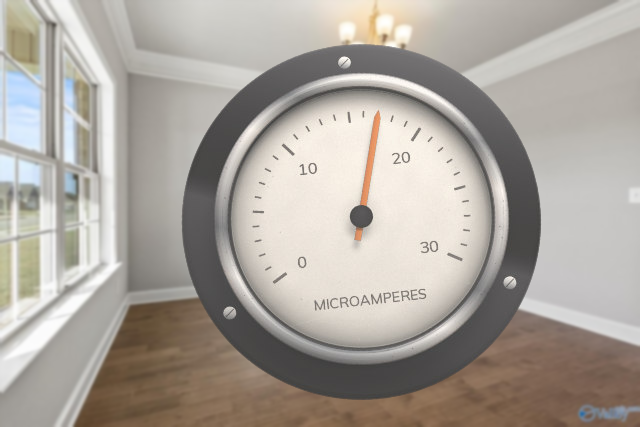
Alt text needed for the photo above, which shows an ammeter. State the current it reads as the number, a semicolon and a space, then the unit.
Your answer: 17; µA
